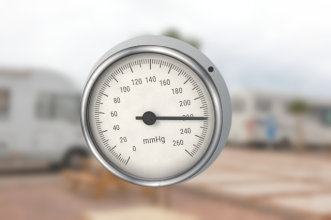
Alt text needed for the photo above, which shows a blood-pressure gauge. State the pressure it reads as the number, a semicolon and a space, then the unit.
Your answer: 220; mmHg
